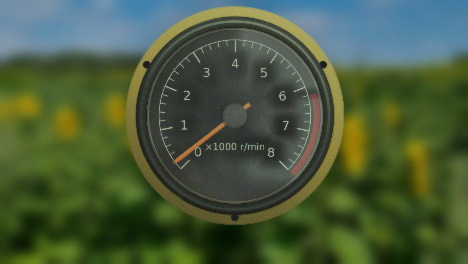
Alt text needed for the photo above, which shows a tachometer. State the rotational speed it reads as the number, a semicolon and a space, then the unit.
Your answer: 200; rpm
